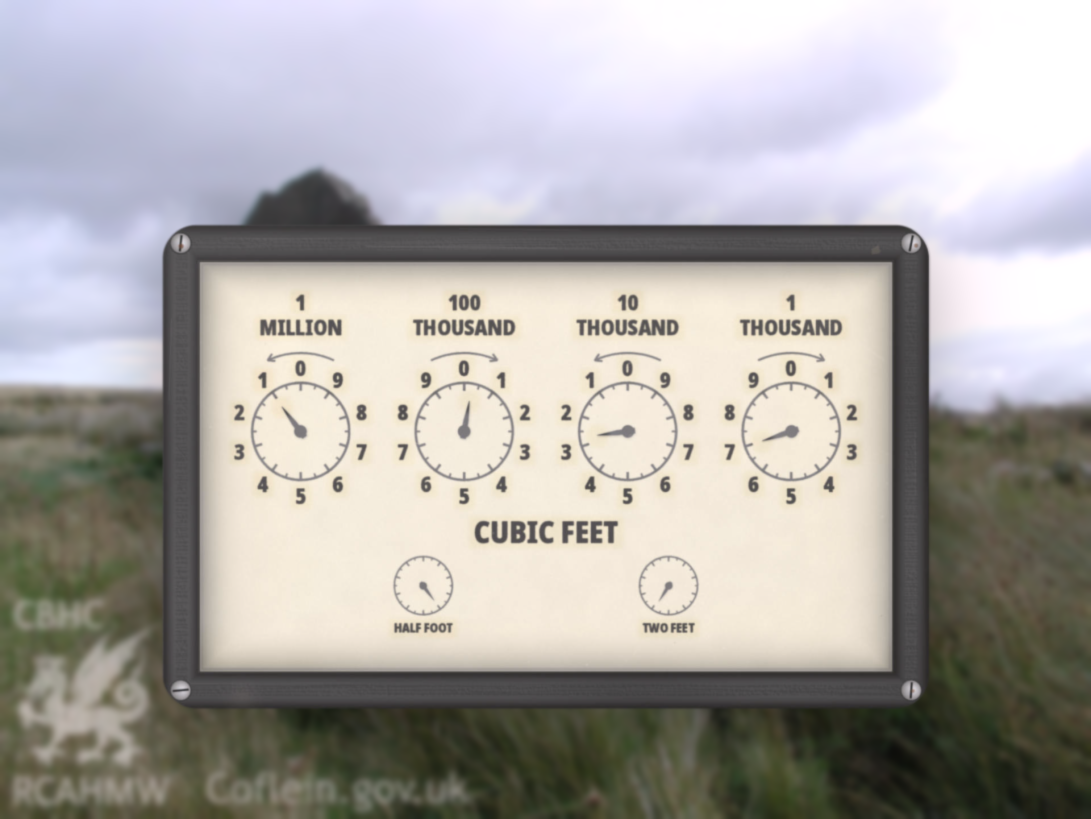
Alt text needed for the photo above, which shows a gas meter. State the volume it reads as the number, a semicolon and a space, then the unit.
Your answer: 102700; ft³
